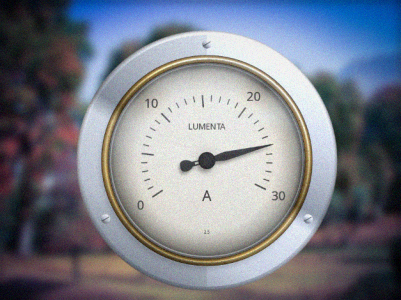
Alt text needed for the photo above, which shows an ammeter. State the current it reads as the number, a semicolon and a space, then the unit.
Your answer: 25; A
